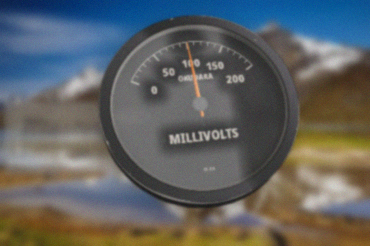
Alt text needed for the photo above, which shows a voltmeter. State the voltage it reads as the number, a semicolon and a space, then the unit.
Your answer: 100; mV
